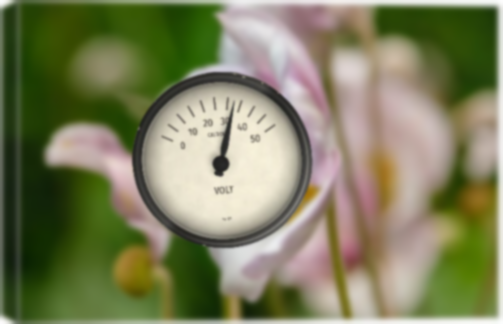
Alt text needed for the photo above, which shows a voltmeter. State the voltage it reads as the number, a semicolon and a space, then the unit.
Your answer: 32.5; V
